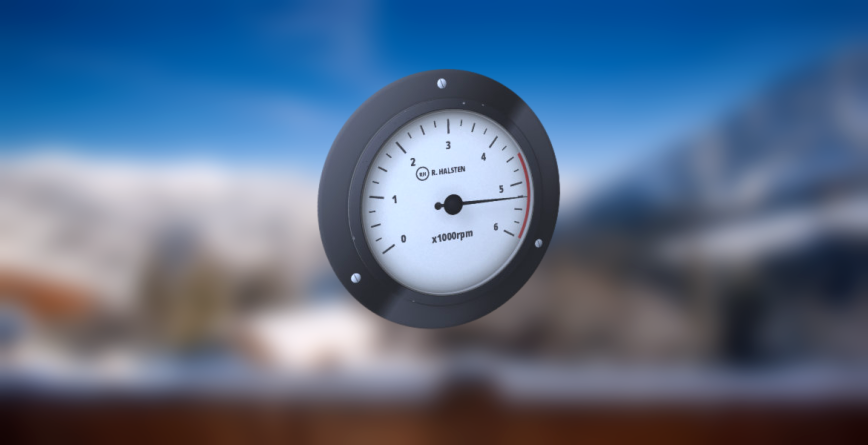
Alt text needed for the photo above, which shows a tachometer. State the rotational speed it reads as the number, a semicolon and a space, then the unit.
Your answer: 5250; rpm
